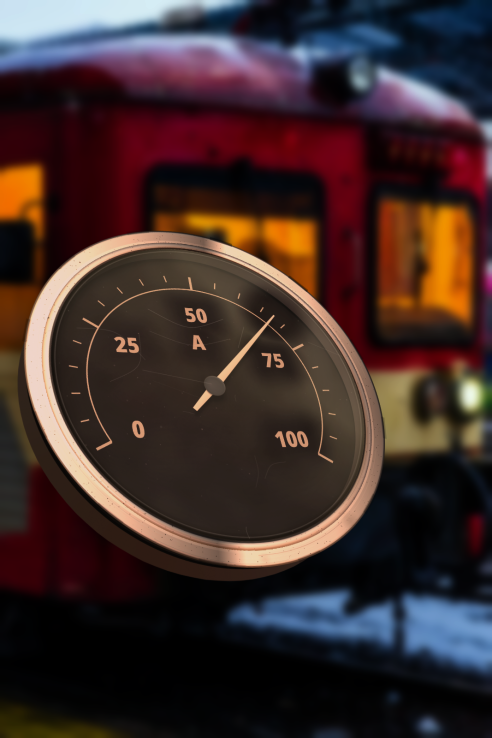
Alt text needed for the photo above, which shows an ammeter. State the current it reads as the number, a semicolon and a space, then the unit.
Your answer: 67.5; A
